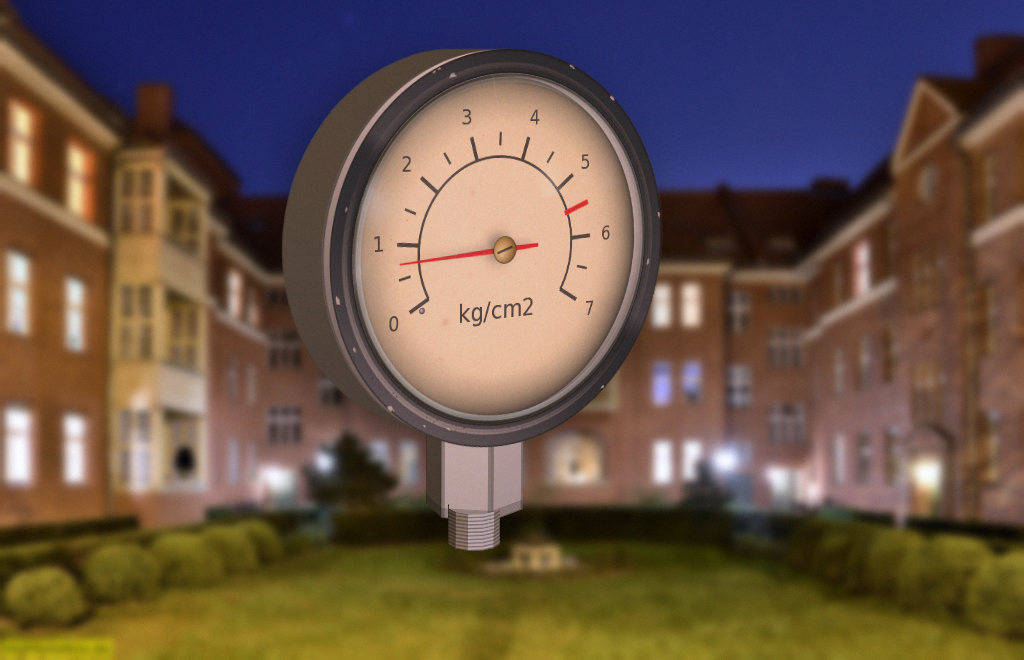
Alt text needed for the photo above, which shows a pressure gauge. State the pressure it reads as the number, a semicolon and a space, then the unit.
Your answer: 0.75; kg/cm²
